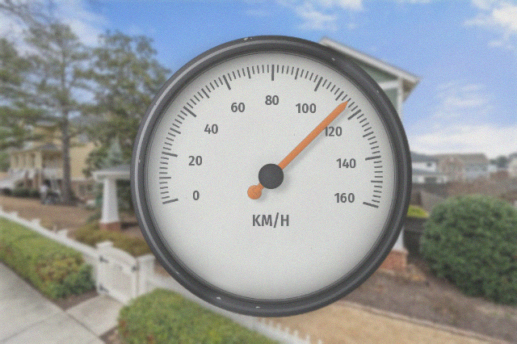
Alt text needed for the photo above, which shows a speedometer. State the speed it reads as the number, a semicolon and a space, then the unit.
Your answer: 114; km/h
